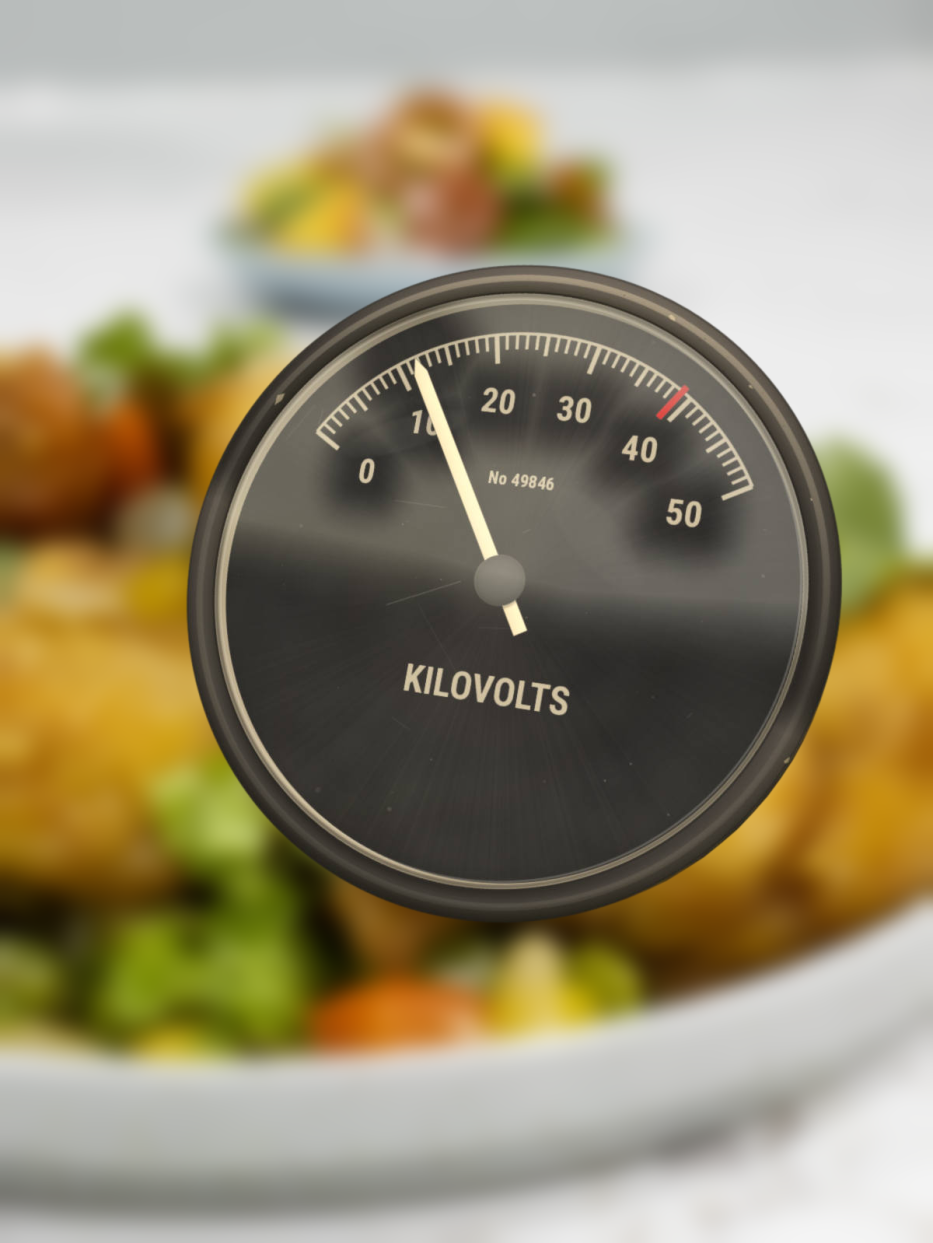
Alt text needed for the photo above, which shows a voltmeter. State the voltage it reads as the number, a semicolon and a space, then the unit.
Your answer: 12; kV
